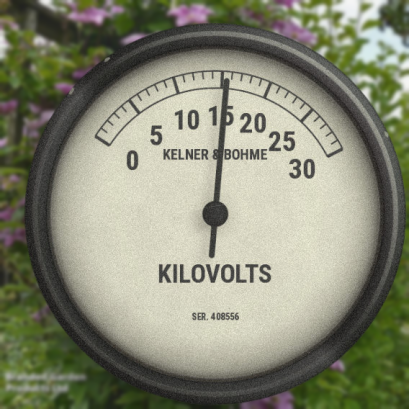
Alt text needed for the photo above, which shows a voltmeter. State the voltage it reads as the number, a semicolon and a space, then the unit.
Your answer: 15.5; kV
